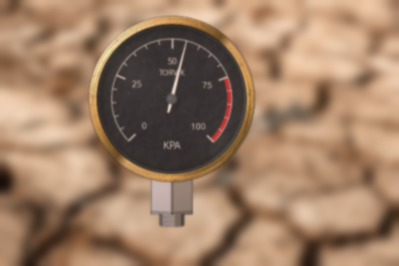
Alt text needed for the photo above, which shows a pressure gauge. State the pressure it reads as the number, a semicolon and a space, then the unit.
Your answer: 55; kPa
